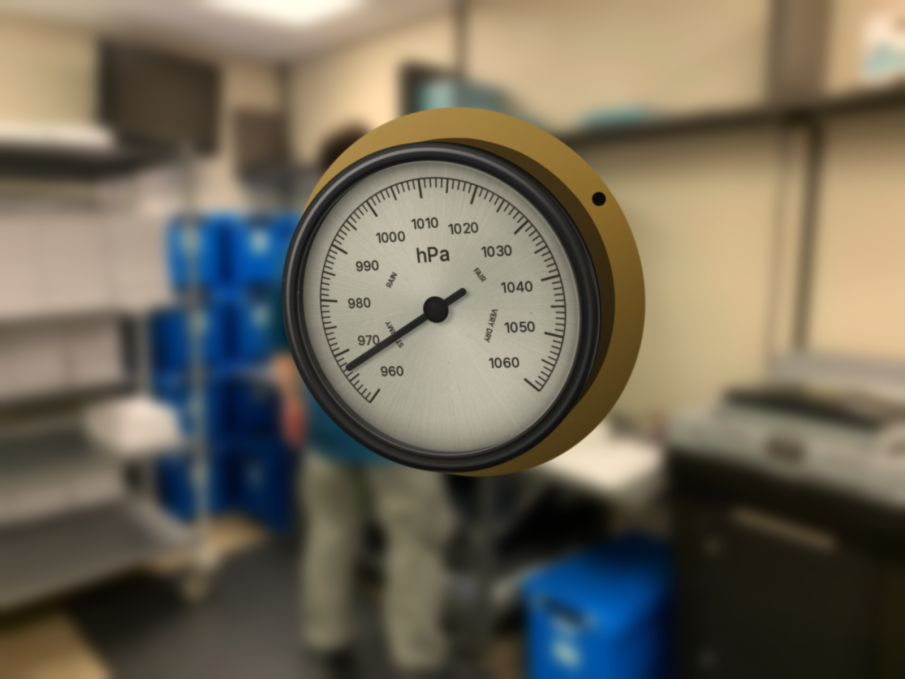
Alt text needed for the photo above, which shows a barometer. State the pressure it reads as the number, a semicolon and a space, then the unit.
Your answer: 967; hPa
